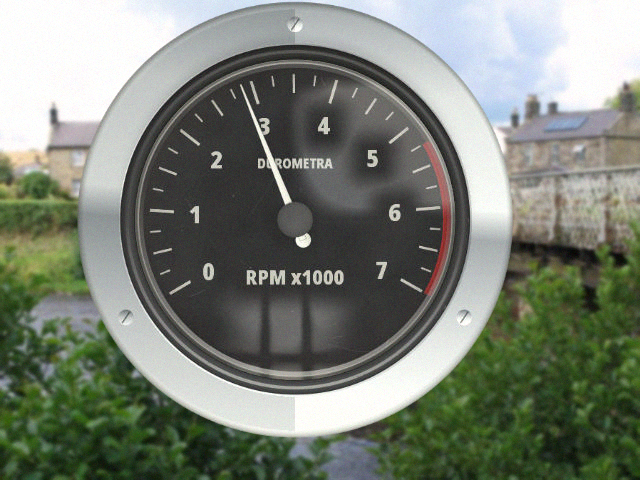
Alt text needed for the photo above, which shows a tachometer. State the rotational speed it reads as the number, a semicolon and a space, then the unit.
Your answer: 2875; rpm
